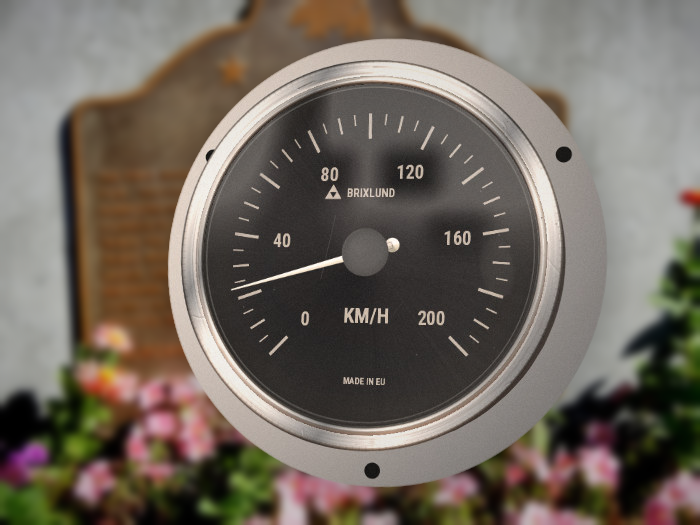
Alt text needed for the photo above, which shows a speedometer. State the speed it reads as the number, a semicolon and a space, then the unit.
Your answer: 22.5; km/h
